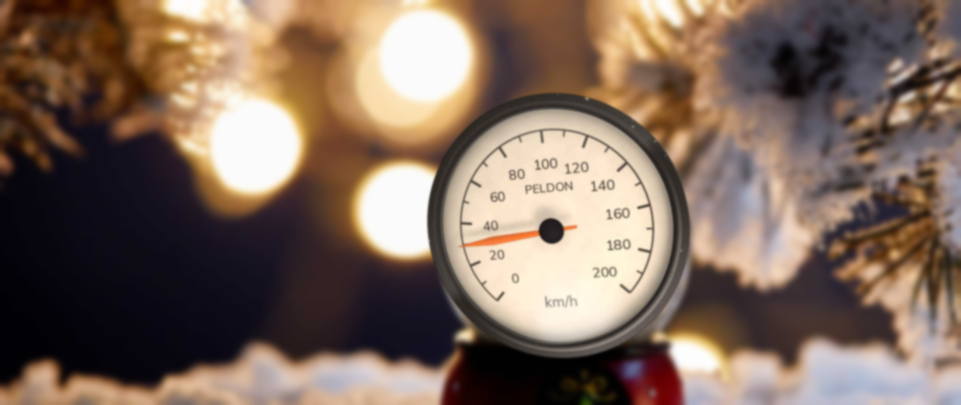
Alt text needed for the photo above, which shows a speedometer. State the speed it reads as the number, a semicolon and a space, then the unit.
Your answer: 30; km/h
